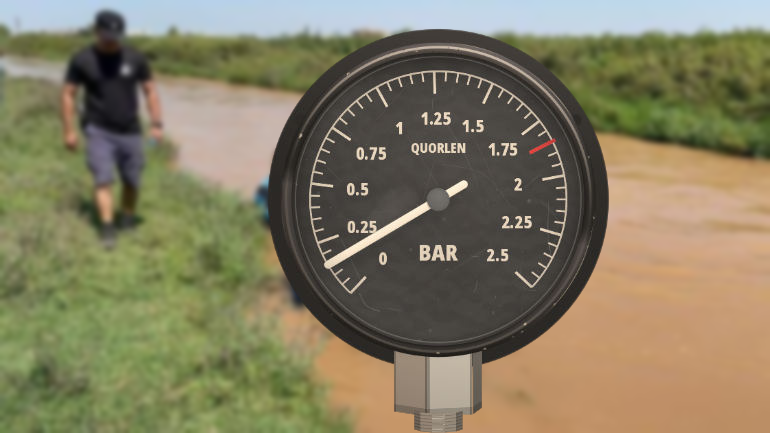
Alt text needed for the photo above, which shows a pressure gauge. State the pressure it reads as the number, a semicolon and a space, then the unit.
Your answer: 0.15; bar
